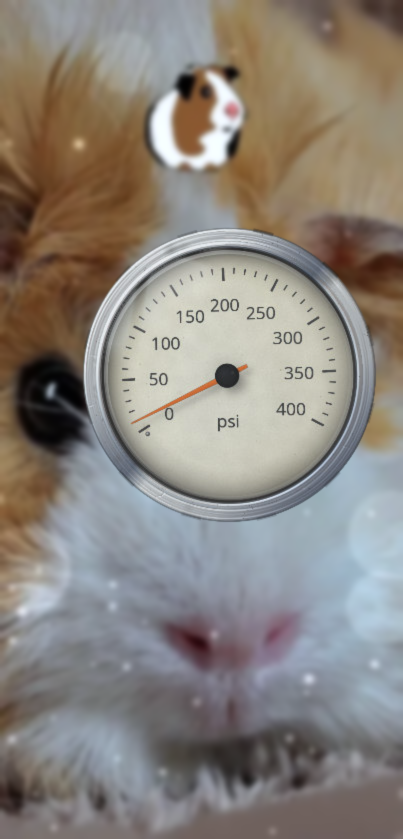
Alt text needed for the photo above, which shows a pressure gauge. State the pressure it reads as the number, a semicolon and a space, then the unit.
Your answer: 10; psi
